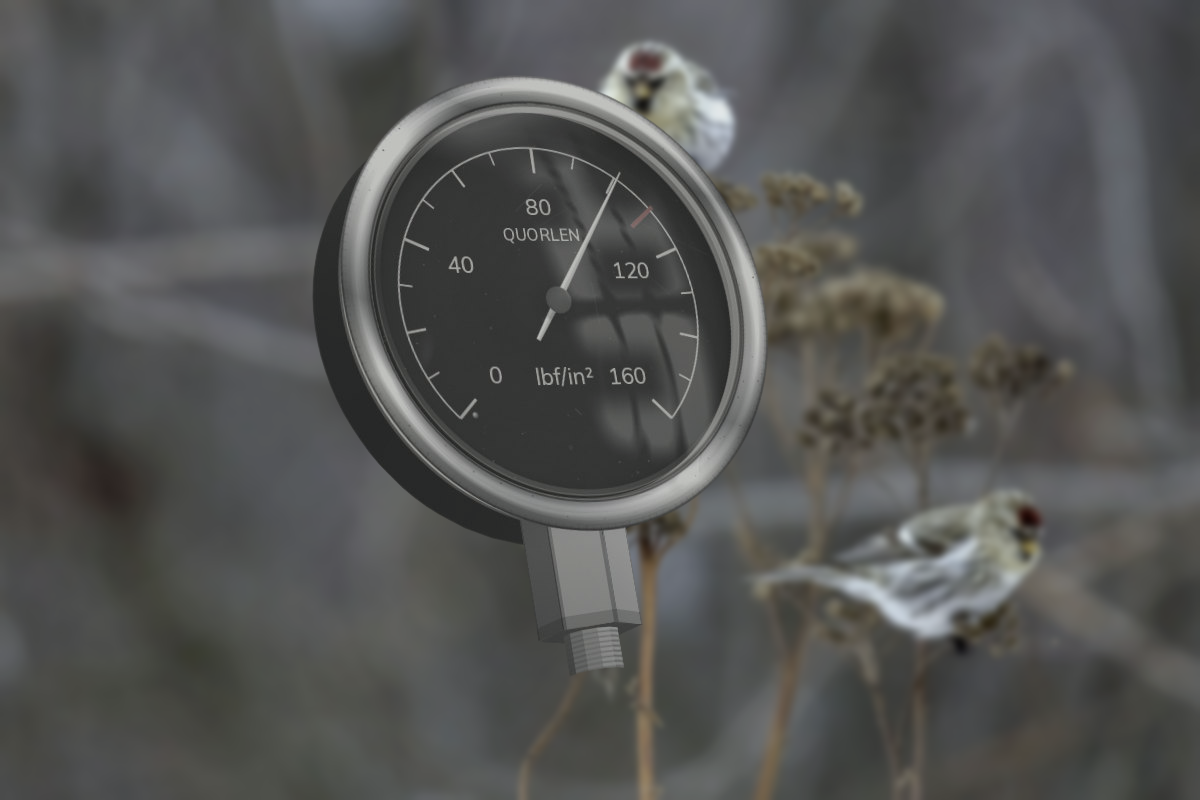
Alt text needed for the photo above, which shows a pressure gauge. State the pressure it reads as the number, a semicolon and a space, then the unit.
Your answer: 100; psi
